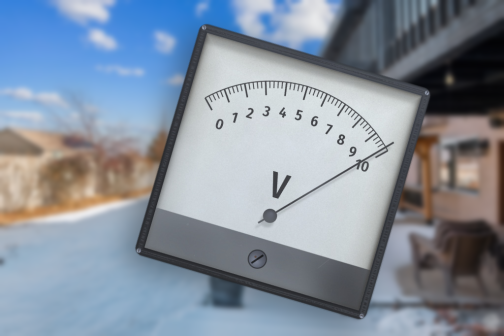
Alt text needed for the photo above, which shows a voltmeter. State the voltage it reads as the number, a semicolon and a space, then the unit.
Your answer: 9.8; V
